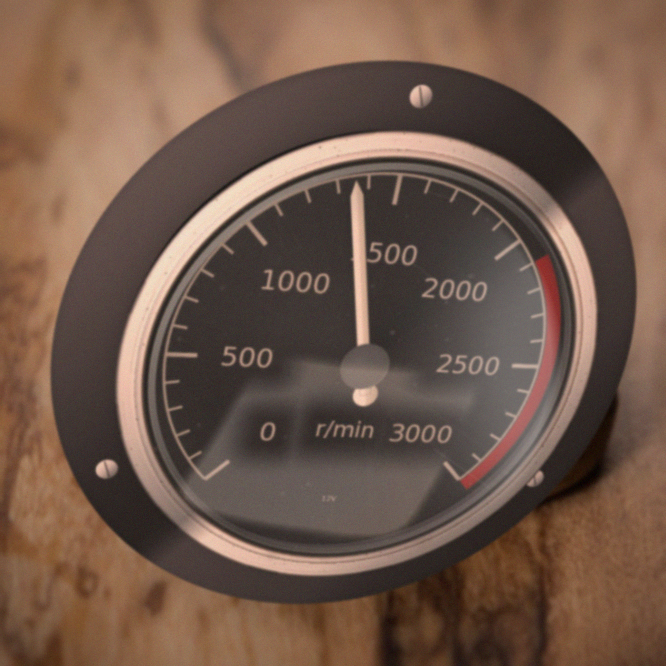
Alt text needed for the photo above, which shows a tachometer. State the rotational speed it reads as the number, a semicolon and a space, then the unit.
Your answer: 1350; rpm
